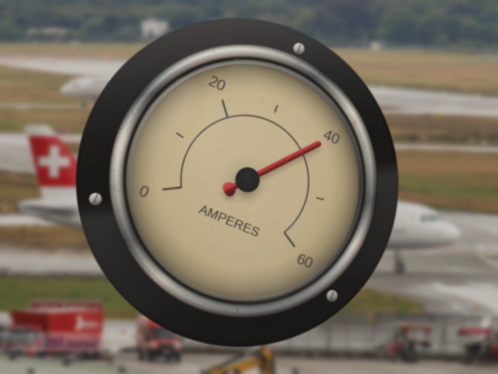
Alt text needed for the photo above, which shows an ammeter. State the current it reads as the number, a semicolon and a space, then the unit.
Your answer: 40; A
